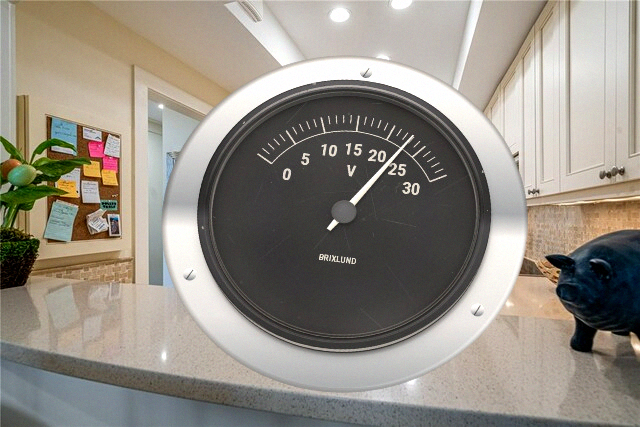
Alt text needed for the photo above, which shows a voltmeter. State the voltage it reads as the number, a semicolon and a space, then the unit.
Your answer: 23; V
